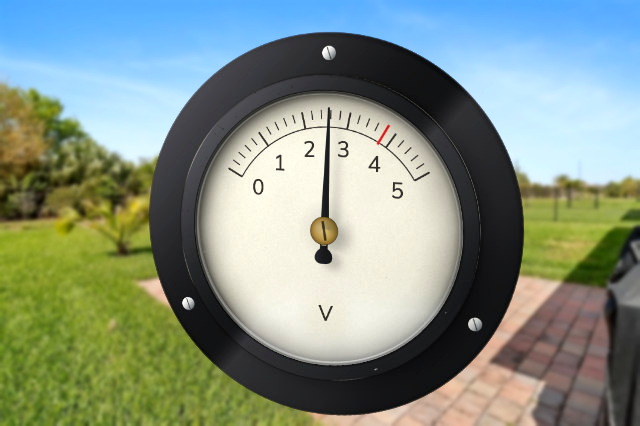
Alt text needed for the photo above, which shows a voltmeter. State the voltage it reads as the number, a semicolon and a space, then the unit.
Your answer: 2.6; V
